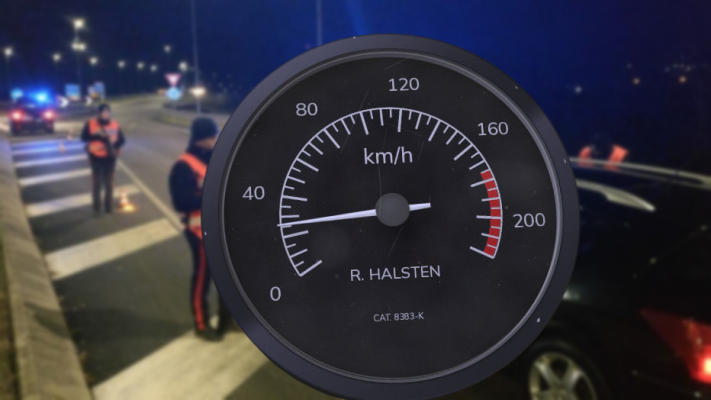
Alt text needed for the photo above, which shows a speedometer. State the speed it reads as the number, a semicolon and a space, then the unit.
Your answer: 25; km/h
